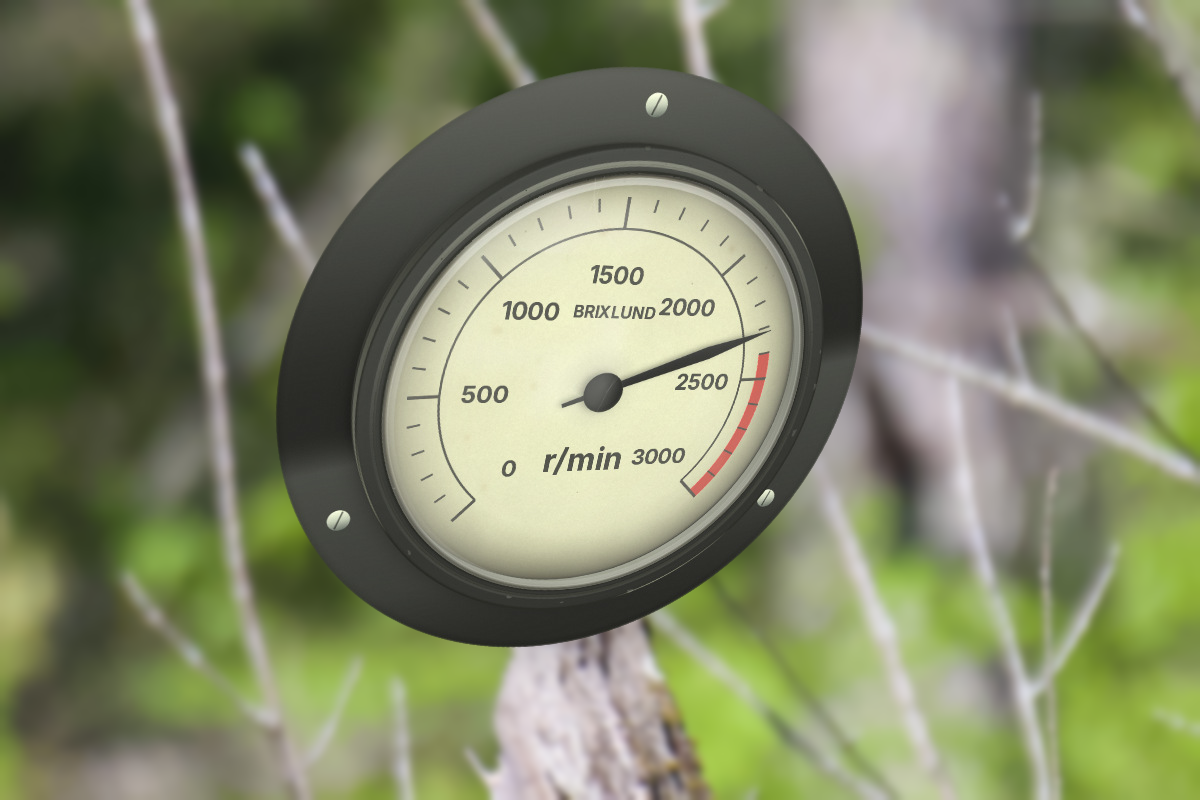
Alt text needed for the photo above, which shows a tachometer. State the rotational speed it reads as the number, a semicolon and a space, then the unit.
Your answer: 2300; rpm
